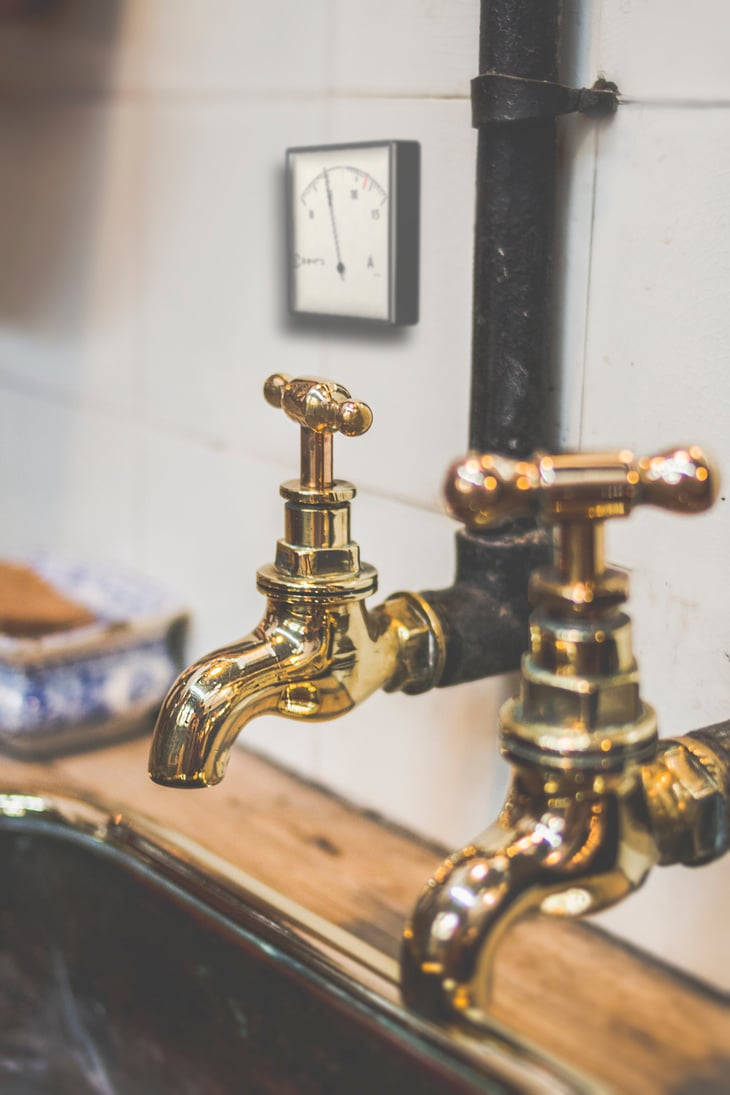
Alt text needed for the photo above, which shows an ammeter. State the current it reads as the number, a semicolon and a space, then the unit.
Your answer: 5; A
